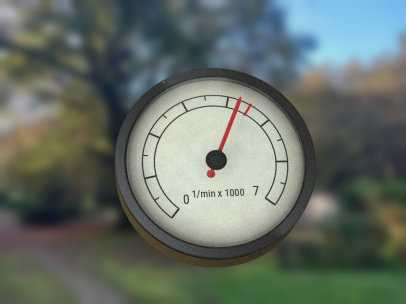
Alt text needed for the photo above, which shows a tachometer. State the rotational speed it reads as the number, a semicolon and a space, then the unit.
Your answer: 4250; rpm
